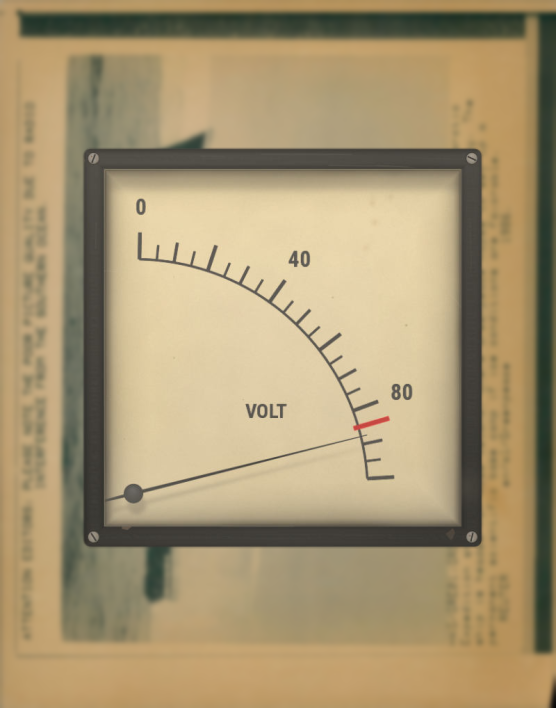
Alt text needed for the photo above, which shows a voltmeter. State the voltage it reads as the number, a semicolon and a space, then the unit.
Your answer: 87.5; V
